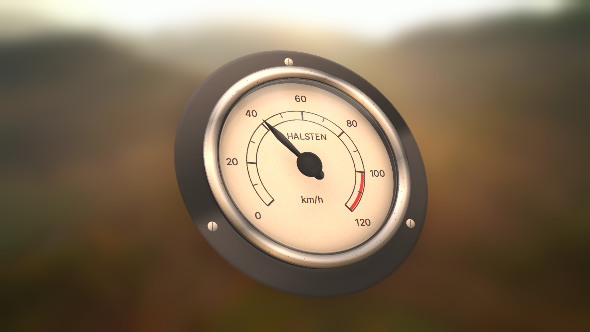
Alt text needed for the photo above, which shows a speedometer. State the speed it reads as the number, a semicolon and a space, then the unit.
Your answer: 40; km/h
